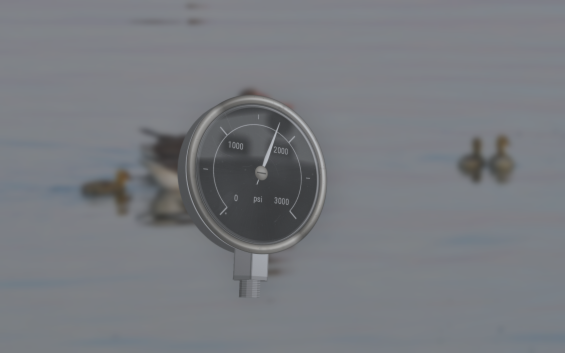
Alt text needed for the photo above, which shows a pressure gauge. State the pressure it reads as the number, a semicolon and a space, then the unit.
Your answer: 1750; psi
